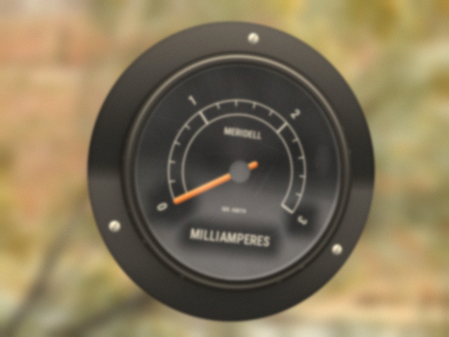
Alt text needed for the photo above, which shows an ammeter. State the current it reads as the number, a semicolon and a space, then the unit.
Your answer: 0; mA
